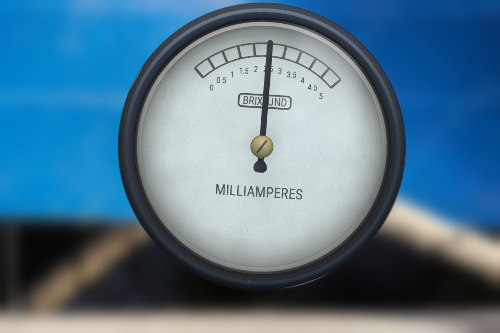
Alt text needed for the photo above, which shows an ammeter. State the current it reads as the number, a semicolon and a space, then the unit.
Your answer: 2.5; mA
